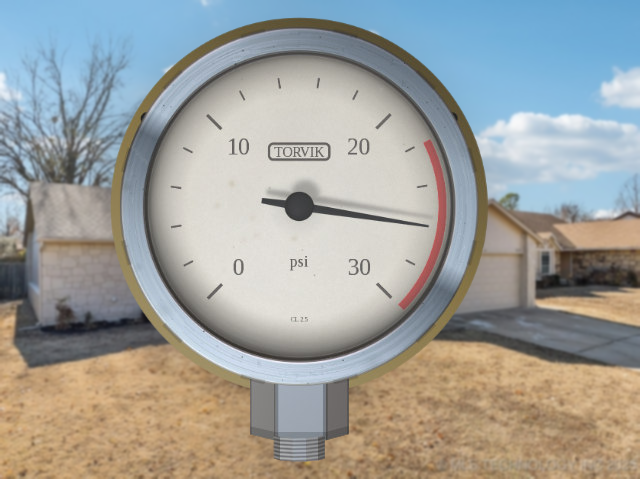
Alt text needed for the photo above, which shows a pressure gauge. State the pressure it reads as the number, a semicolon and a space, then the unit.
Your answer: 26; psi
